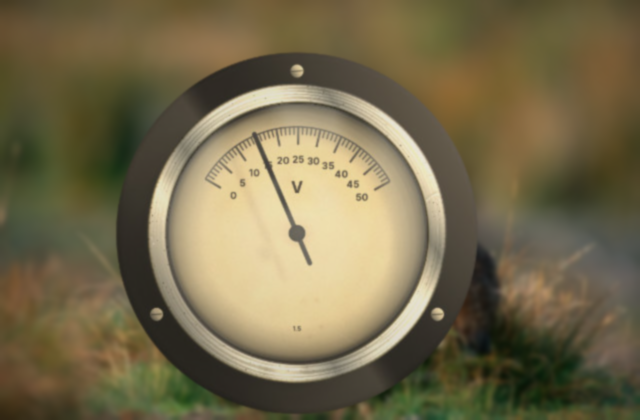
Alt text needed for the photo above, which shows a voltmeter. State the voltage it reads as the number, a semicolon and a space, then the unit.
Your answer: 15; V
